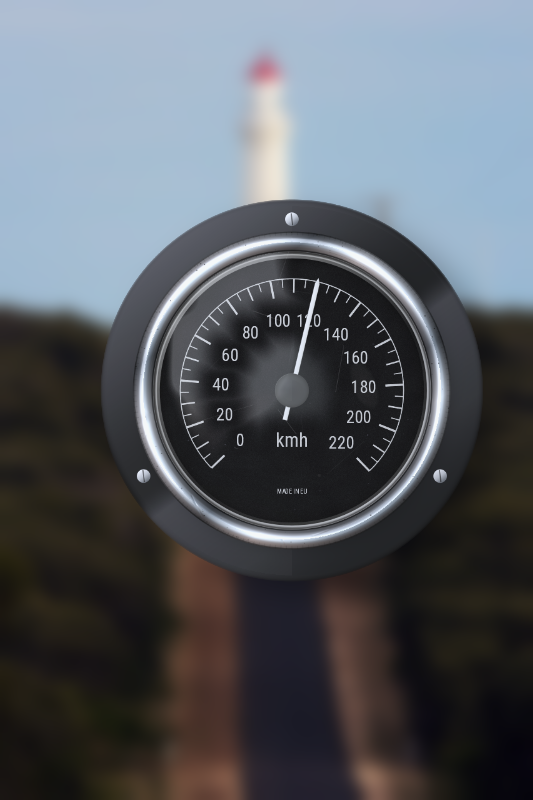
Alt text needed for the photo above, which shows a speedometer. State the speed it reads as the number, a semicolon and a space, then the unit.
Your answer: 120; km/h
